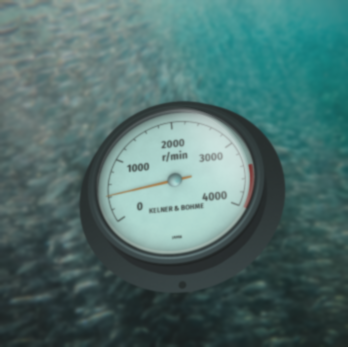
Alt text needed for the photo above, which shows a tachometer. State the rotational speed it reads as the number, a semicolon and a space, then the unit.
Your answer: 400; rpm
